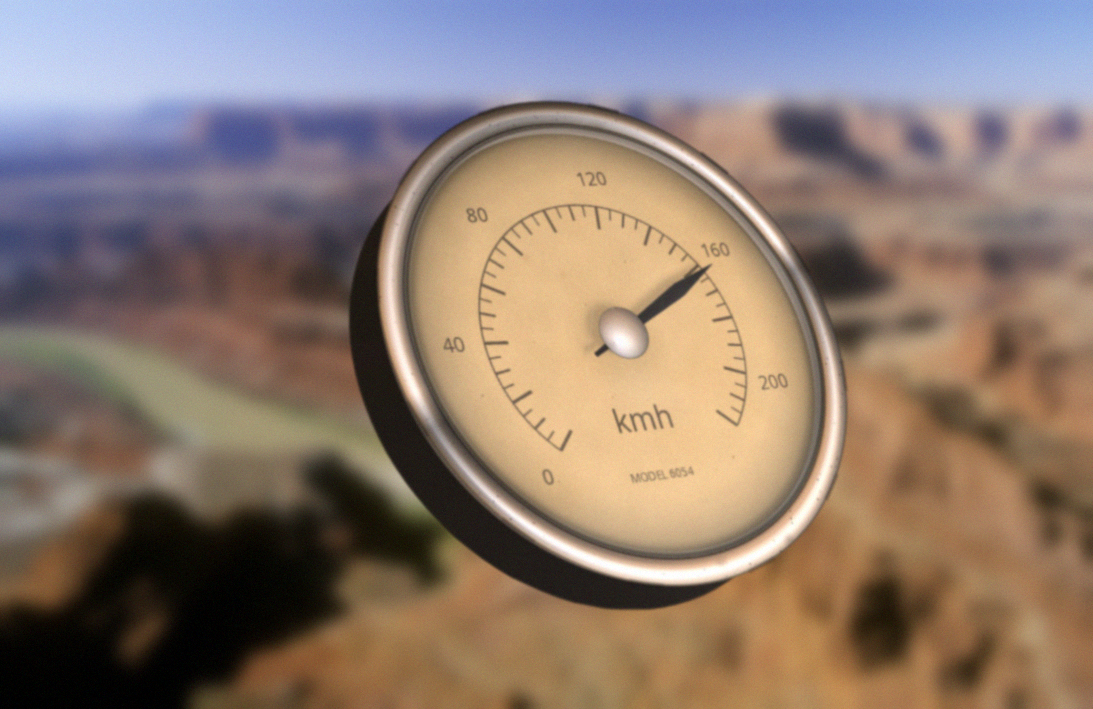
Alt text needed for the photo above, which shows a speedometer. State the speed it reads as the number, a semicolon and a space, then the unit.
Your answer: 162.5; km/h
